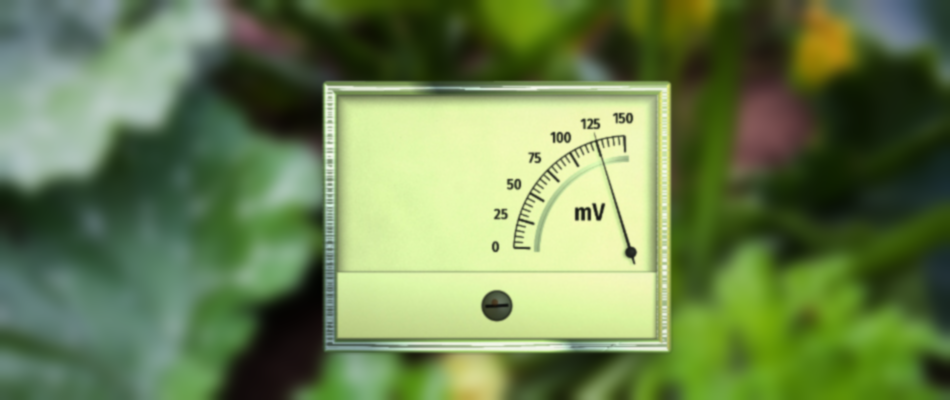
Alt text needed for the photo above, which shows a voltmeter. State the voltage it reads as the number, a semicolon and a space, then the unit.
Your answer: 125; mV
